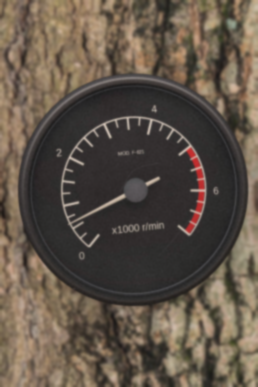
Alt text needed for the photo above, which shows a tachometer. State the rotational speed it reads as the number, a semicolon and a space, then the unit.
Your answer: 625; rpm
